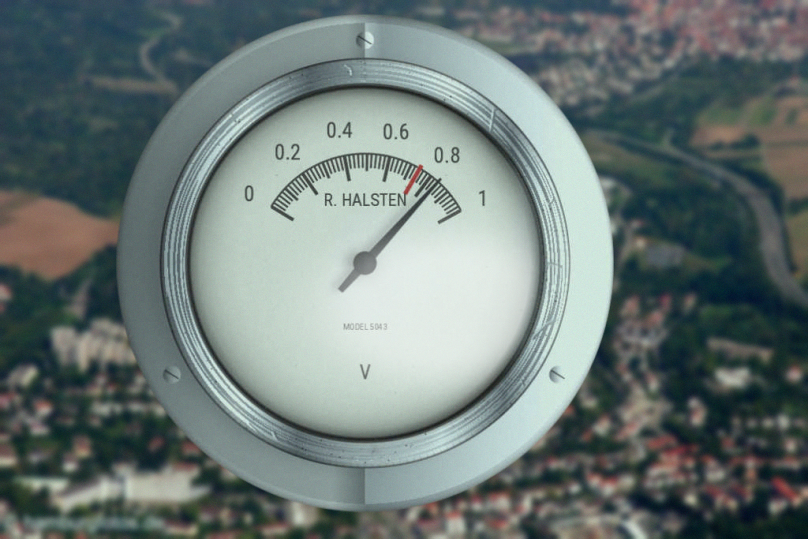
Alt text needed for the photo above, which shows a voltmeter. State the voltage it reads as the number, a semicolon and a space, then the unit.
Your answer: 0.84; V
